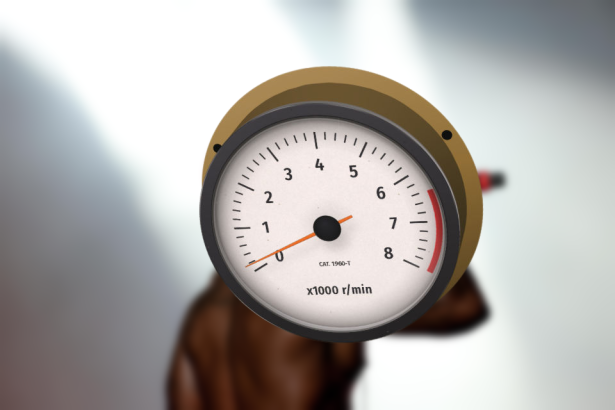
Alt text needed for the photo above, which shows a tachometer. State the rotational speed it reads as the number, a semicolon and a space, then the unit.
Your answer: 200; rpm
